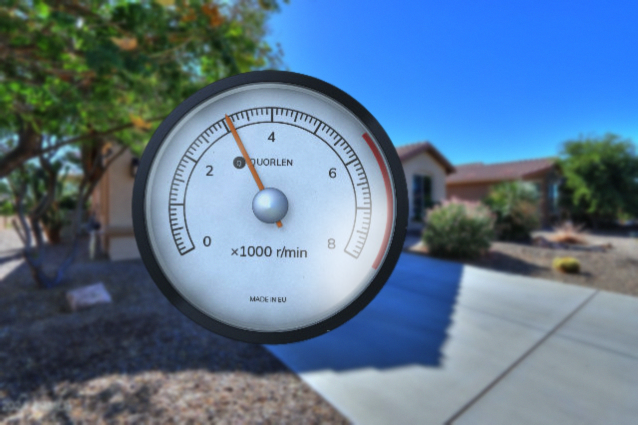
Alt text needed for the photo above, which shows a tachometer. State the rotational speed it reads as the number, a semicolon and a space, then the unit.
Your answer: 3100; rpm
